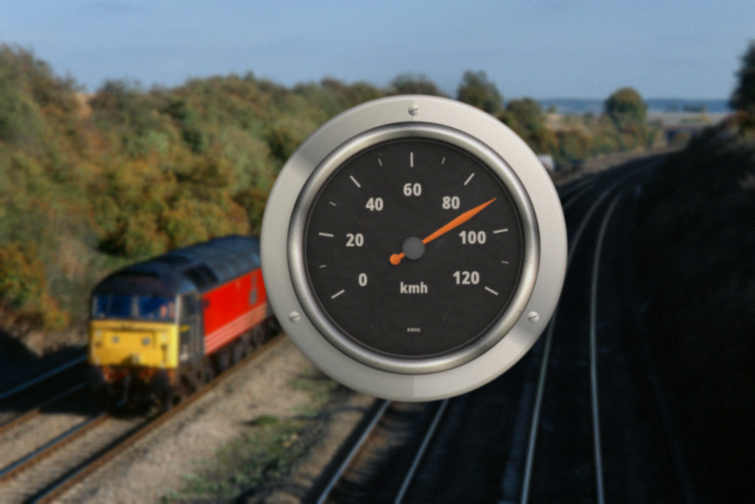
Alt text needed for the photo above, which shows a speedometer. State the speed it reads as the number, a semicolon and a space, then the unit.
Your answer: 90; km/h
